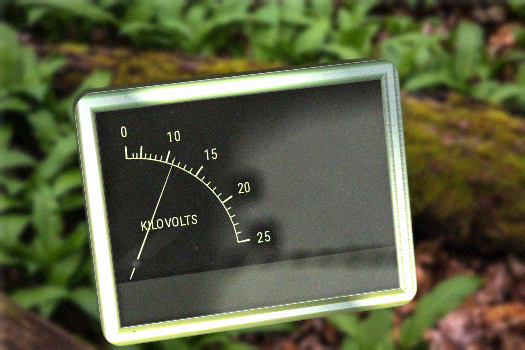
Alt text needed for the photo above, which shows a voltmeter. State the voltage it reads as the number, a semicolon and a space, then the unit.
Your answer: 11; kV
